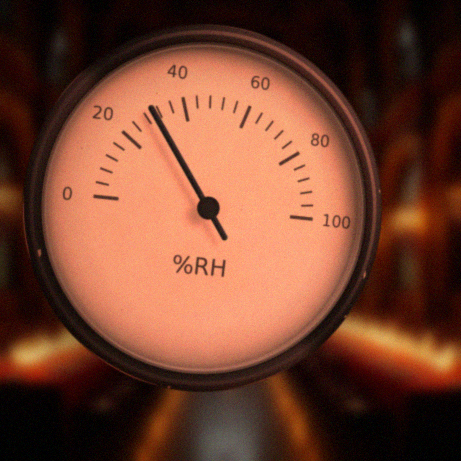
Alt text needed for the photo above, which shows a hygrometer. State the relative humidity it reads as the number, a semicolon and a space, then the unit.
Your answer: 30; %
